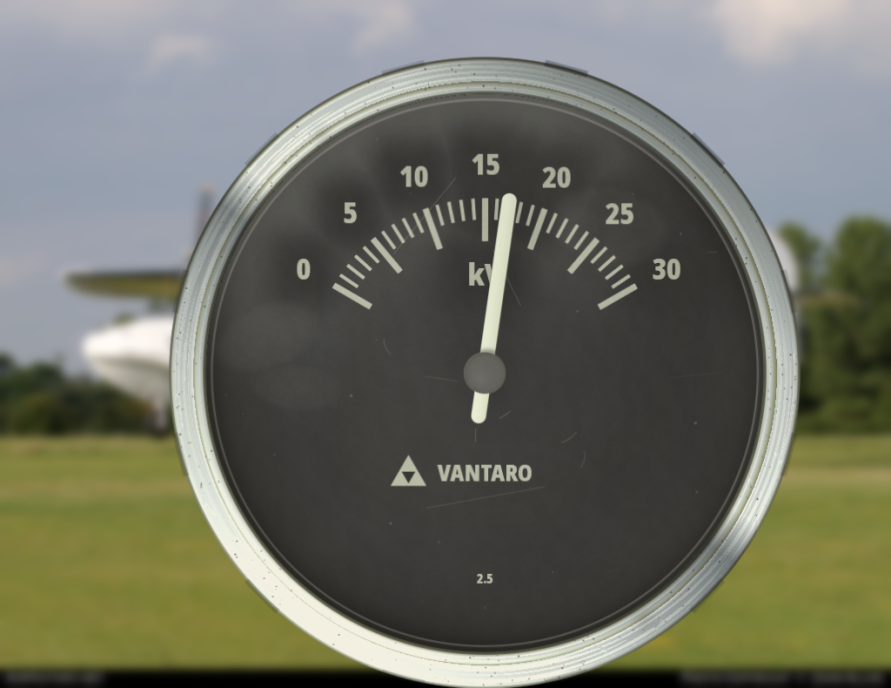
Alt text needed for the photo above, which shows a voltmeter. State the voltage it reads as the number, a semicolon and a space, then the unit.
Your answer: 17; kV
